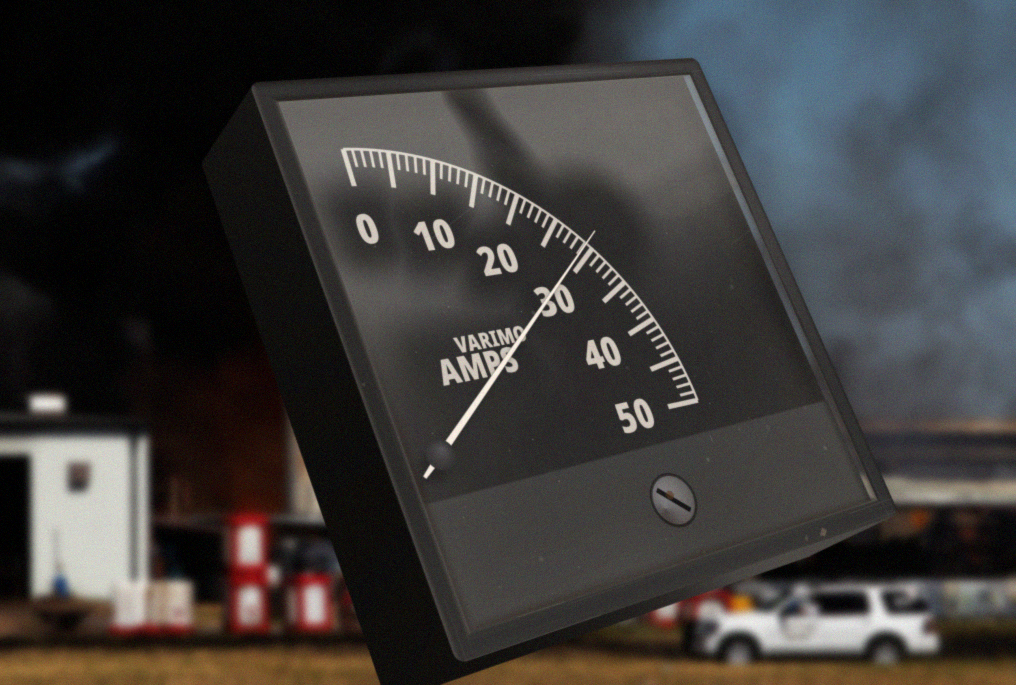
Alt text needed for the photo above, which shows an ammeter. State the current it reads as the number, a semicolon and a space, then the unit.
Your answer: 29; A
